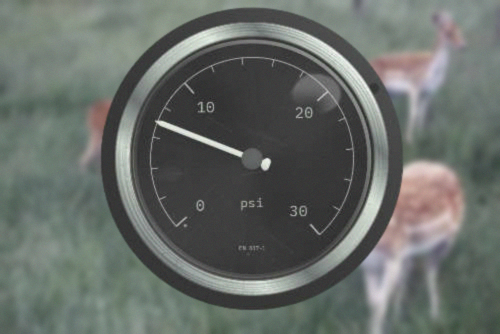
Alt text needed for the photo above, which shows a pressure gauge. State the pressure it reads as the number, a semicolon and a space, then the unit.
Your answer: 7; psi
